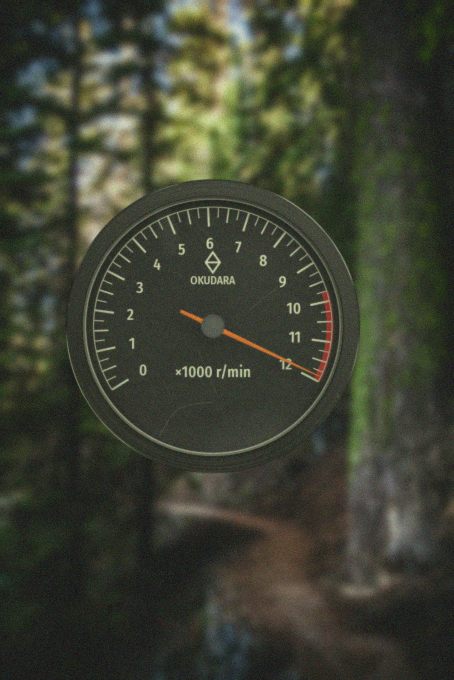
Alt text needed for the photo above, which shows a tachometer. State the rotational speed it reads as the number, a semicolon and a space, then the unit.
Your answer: 11875; rpm
